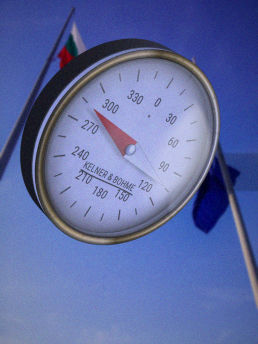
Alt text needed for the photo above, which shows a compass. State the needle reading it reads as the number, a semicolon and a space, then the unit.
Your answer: 285; °
